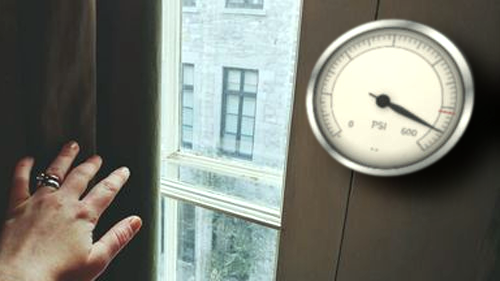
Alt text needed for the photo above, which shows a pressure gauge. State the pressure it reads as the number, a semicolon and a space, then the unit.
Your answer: 550; psi
